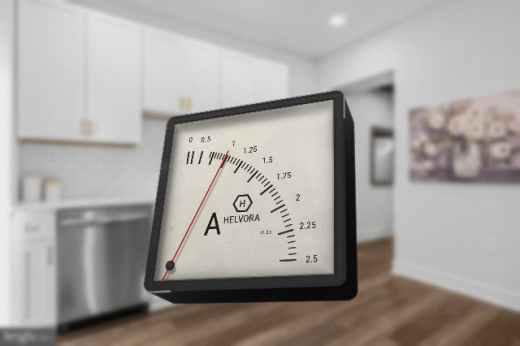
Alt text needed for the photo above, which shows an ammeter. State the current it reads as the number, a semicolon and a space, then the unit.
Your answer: 1; A
